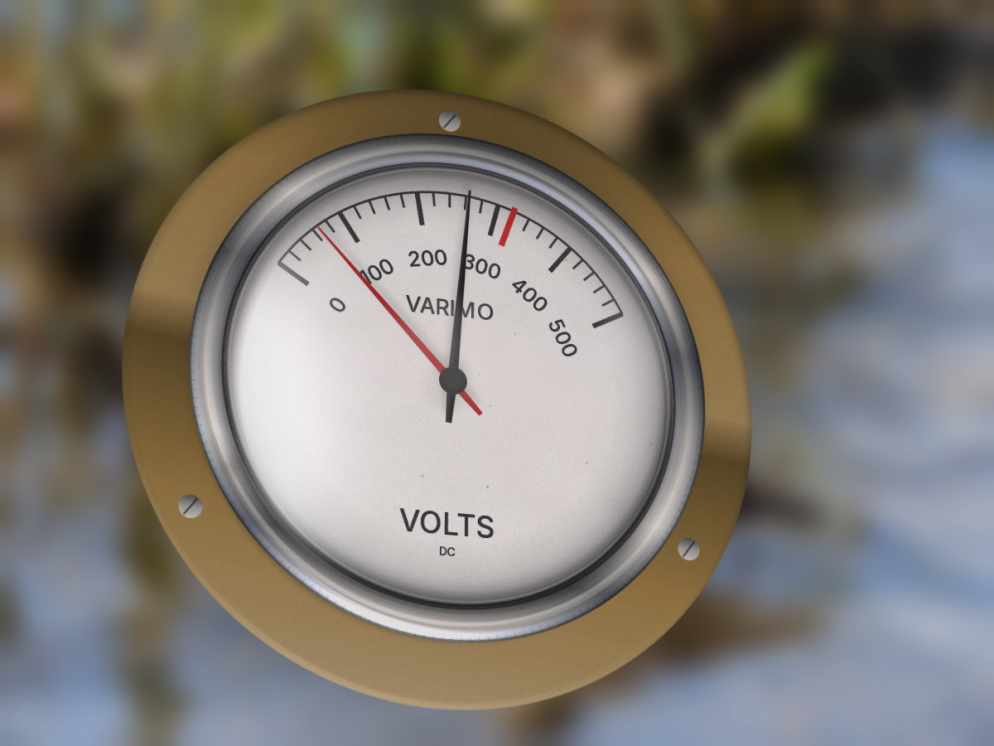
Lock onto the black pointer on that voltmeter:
260 V
